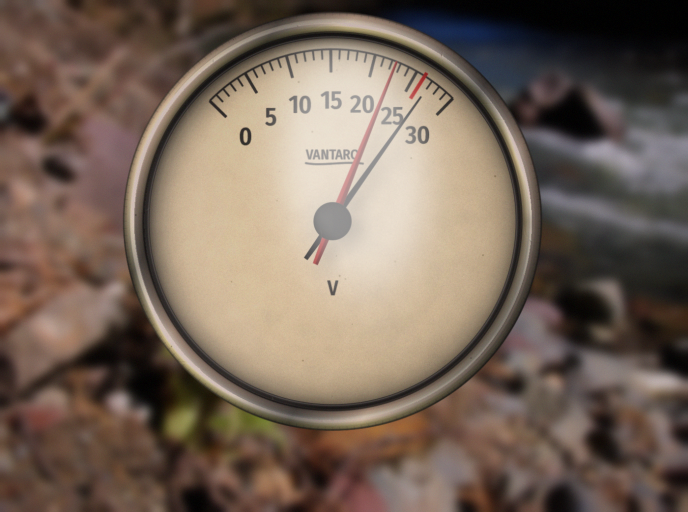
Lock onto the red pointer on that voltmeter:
22.5 V
